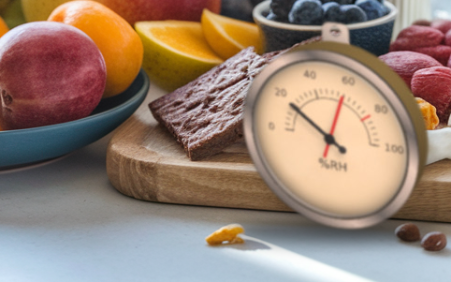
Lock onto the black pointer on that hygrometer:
20 %
